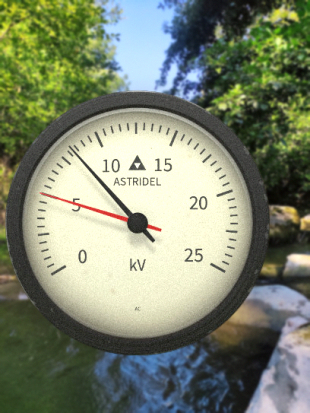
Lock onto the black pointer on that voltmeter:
8.25 kV
